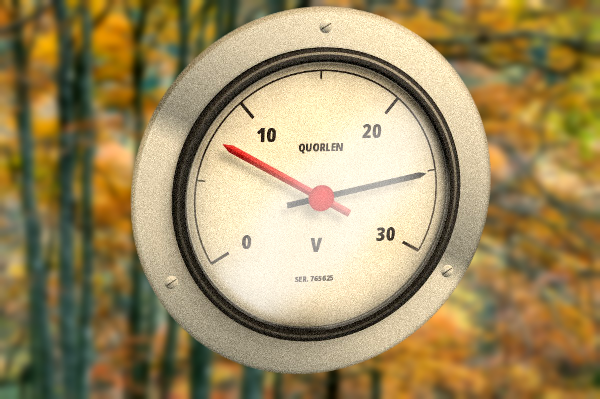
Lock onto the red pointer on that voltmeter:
7.5 V
